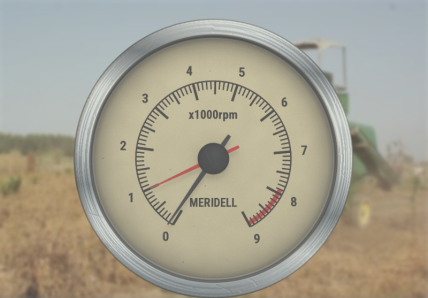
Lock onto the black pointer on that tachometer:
100 rpm
